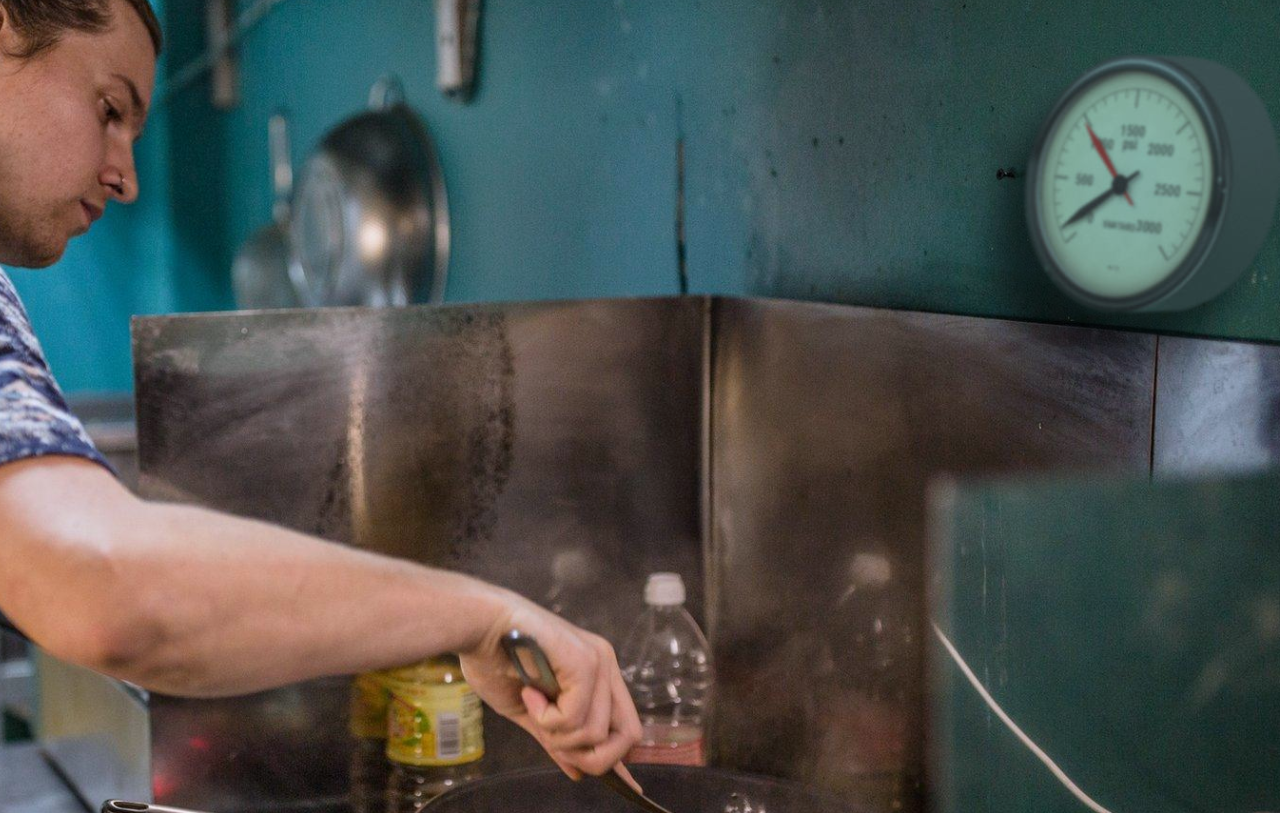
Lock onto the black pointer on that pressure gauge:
100 psi
